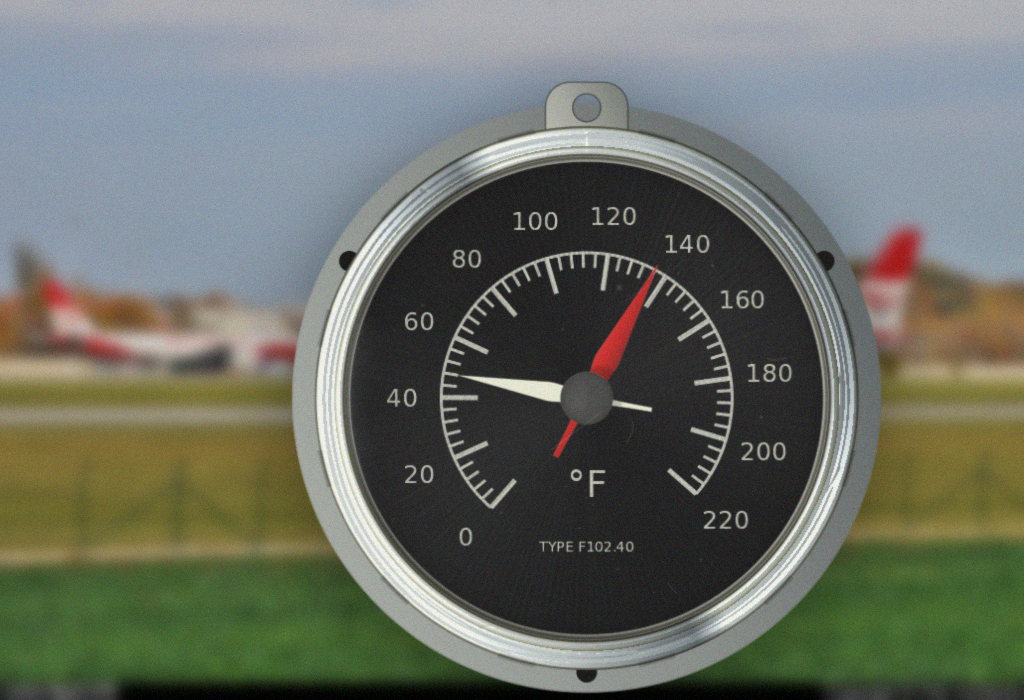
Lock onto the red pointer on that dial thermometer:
136 °F
